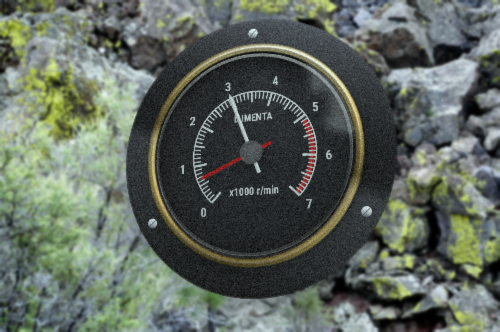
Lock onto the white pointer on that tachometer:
3000 rpm
